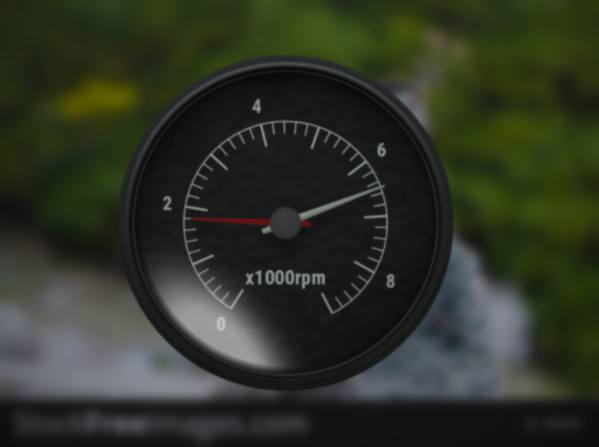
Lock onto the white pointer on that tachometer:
6500 rpm
